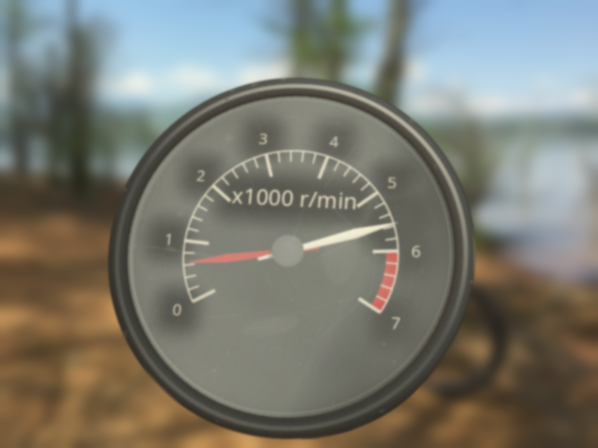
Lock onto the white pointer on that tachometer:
5600 rpm
